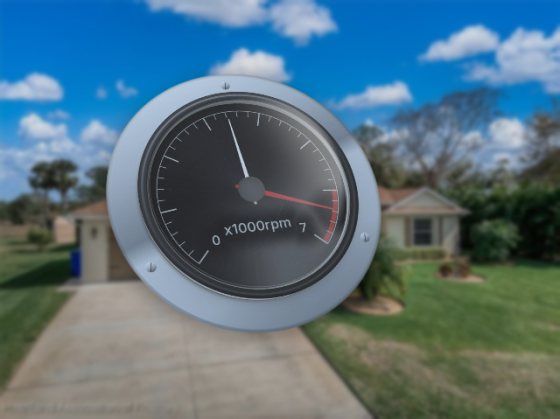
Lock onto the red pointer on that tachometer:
6400 rpm
